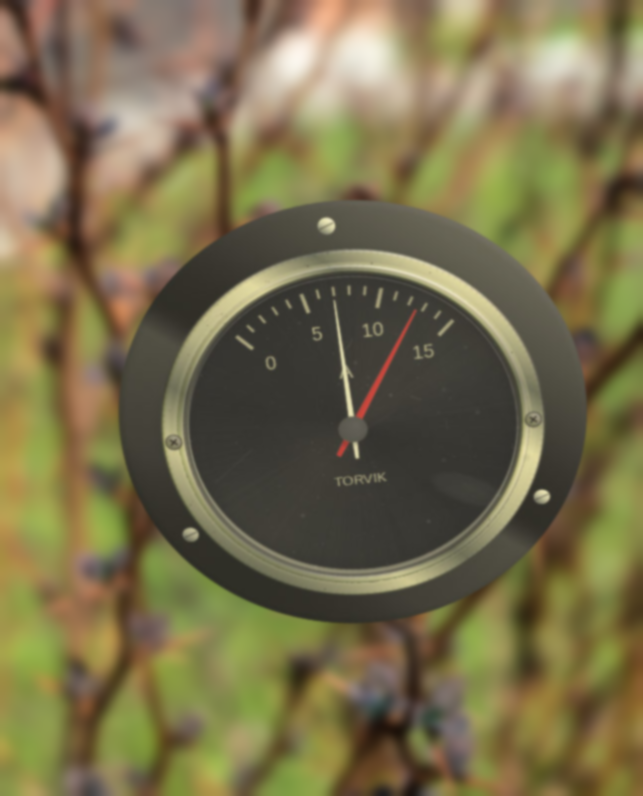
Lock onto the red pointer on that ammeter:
12.5 A
